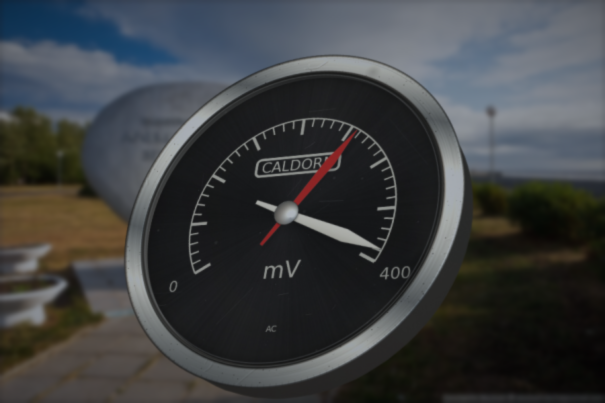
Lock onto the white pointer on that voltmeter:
390 mV
